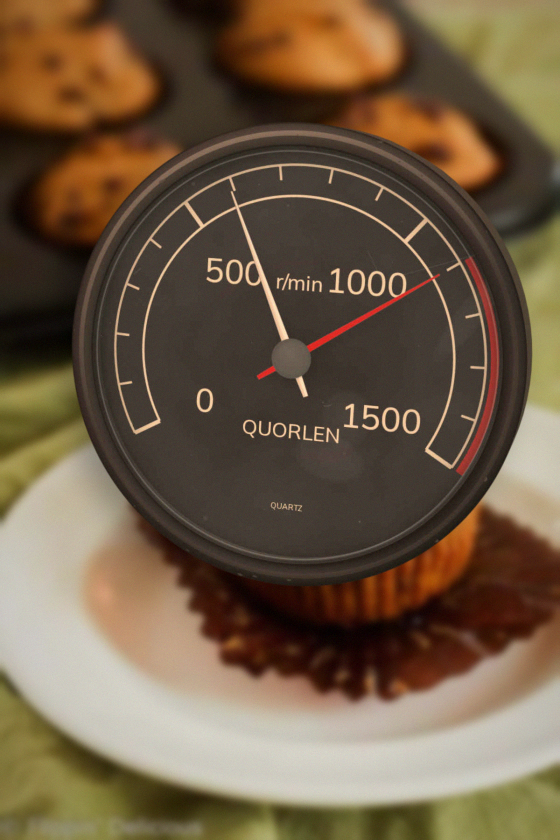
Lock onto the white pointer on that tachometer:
600 rpm
